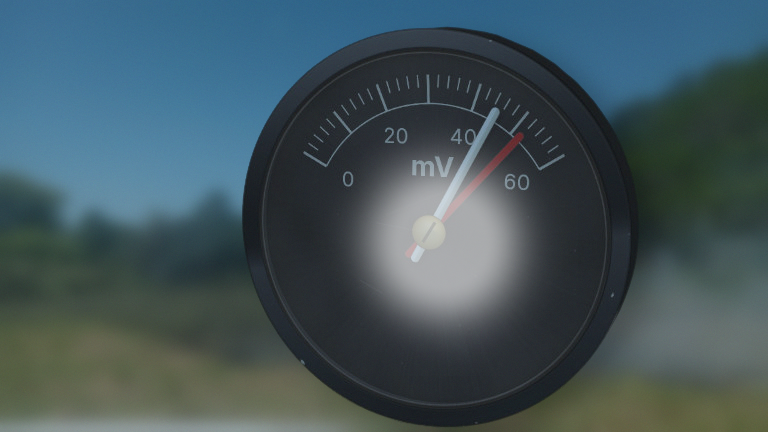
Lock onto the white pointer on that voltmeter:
45 mV
